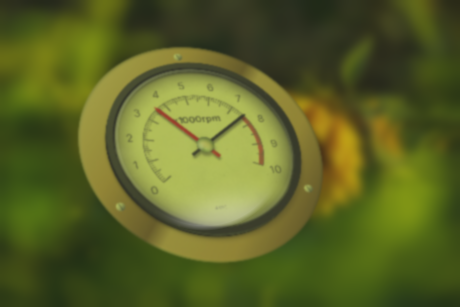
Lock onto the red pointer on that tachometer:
3500 rpm
